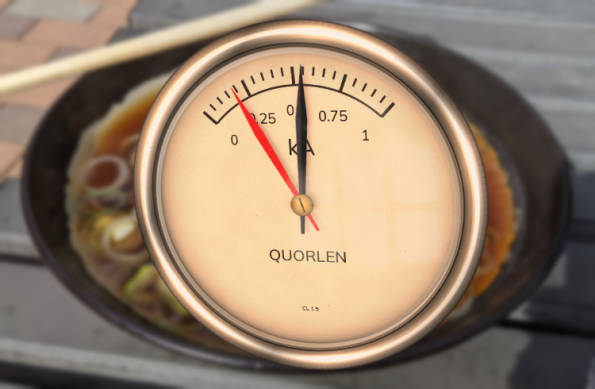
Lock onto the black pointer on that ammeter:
0.55 kA
